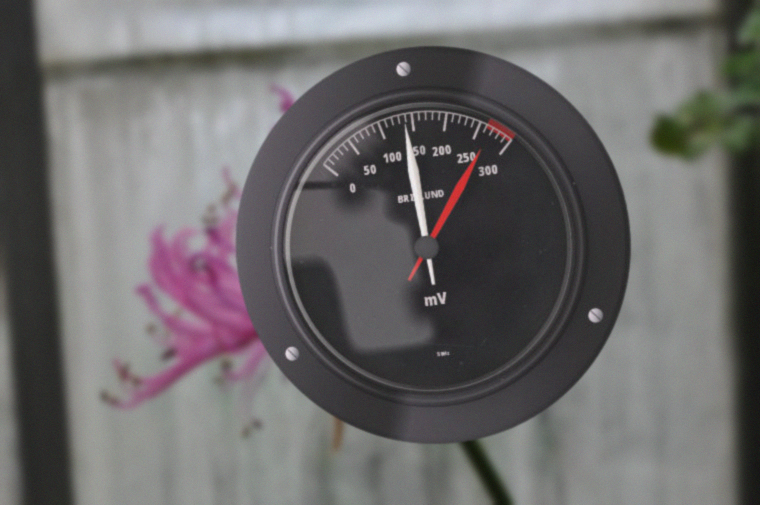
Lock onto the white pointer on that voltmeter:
140 mV
